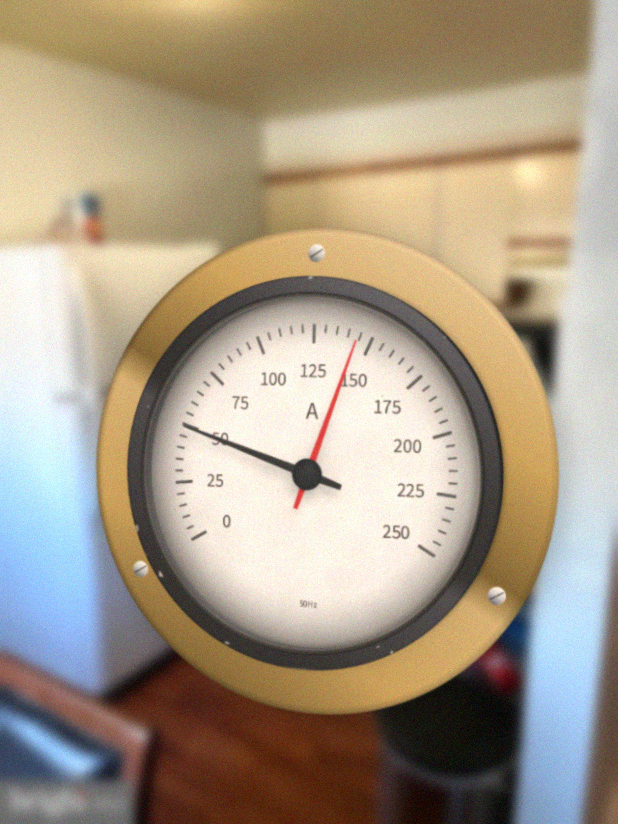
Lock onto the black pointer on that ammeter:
50 A
